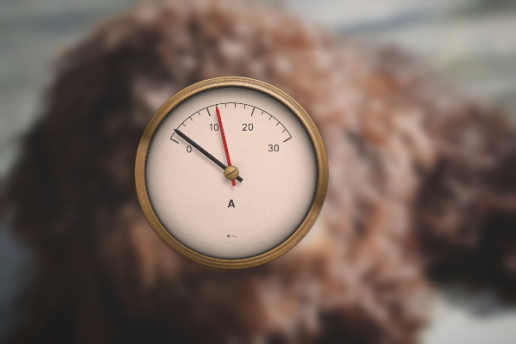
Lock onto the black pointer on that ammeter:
2 A
